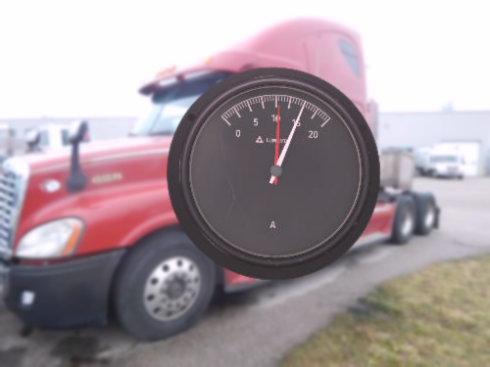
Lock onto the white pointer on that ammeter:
15 A
